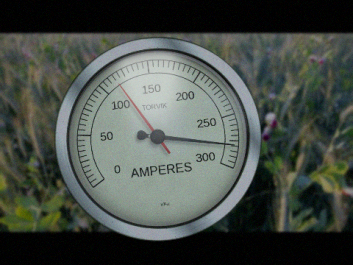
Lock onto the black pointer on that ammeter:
280 A
